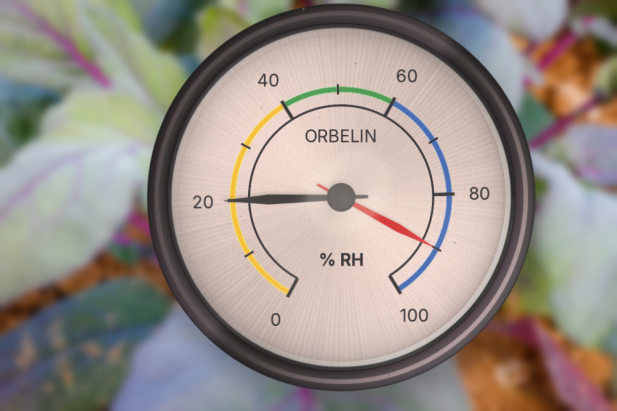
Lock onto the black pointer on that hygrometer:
20 %
